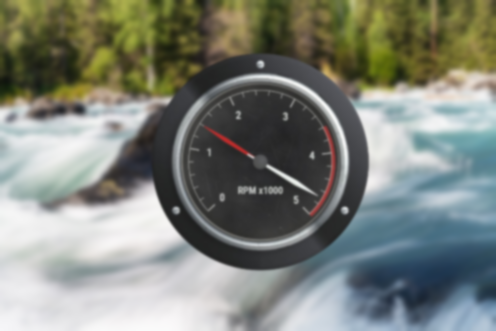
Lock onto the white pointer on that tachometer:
4700 rpm
